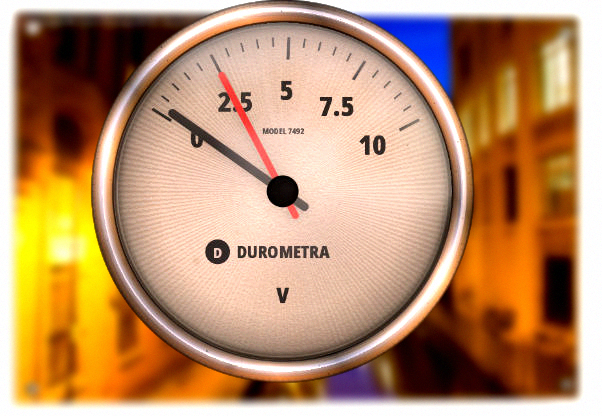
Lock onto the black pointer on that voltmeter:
0.25 V
